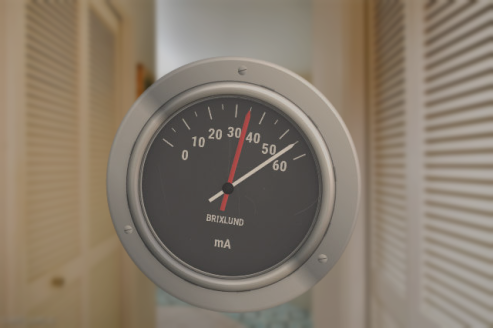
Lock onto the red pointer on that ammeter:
35 mA
